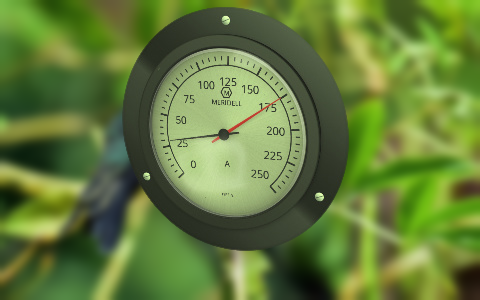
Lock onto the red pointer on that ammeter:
175 A
